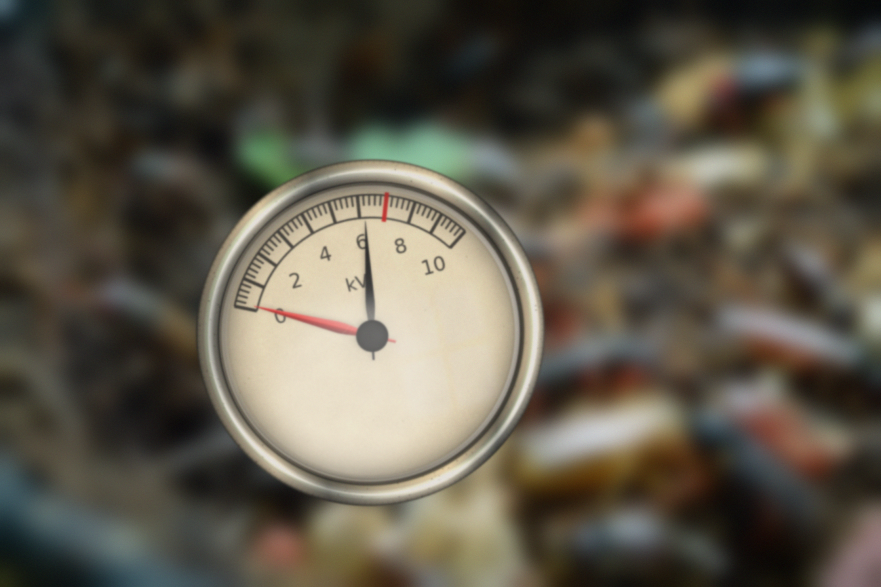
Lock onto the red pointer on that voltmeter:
0.2 kV
